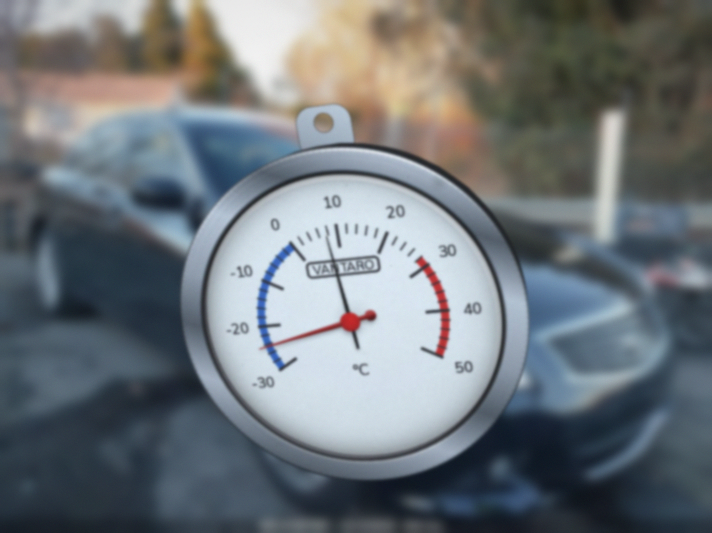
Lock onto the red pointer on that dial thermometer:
-24 °C
